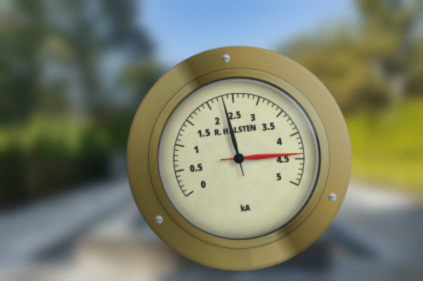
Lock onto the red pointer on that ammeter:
4.4 kA
